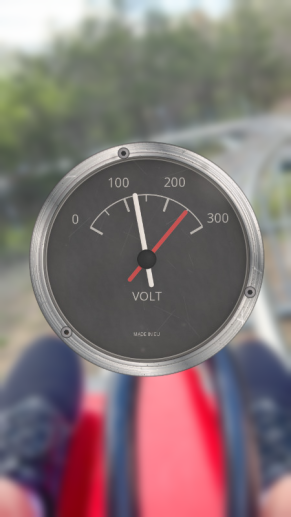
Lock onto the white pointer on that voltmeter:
125 V
